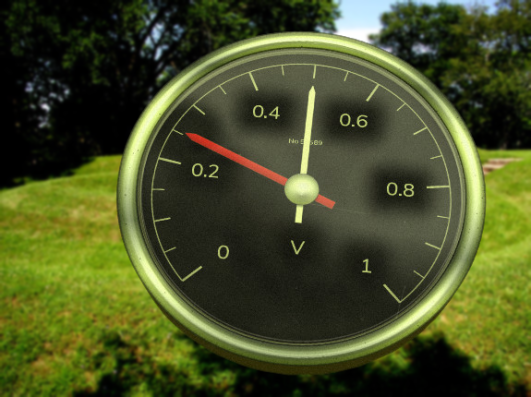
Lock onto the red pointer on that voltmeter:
0.25 V
